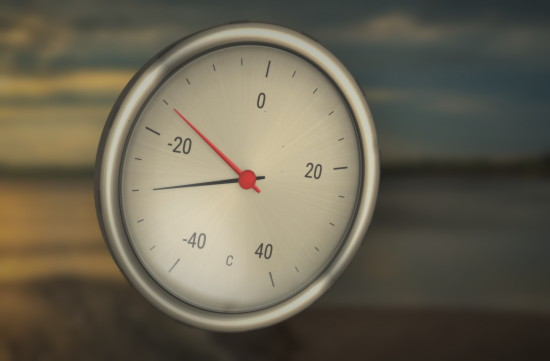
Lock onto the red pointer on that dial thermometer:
-16 °C
